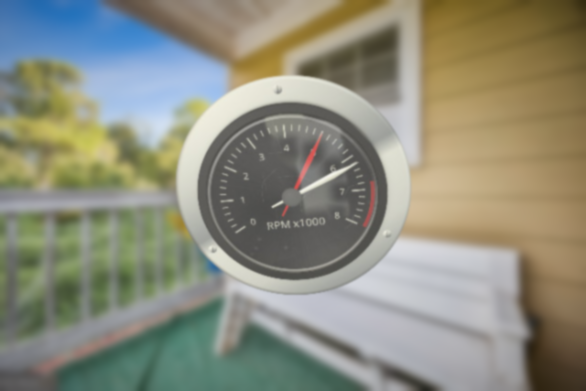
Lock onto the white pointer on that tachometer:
6200 rpm
